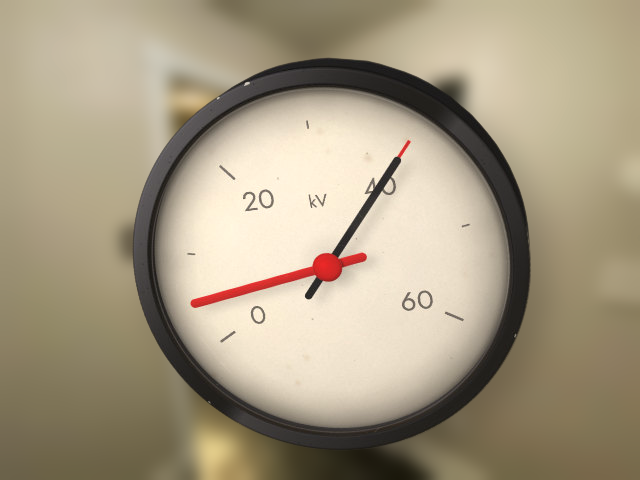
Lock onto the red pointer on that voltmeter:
5 kV
